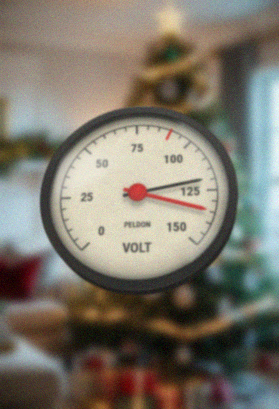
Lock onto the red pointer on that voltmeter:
135 V
